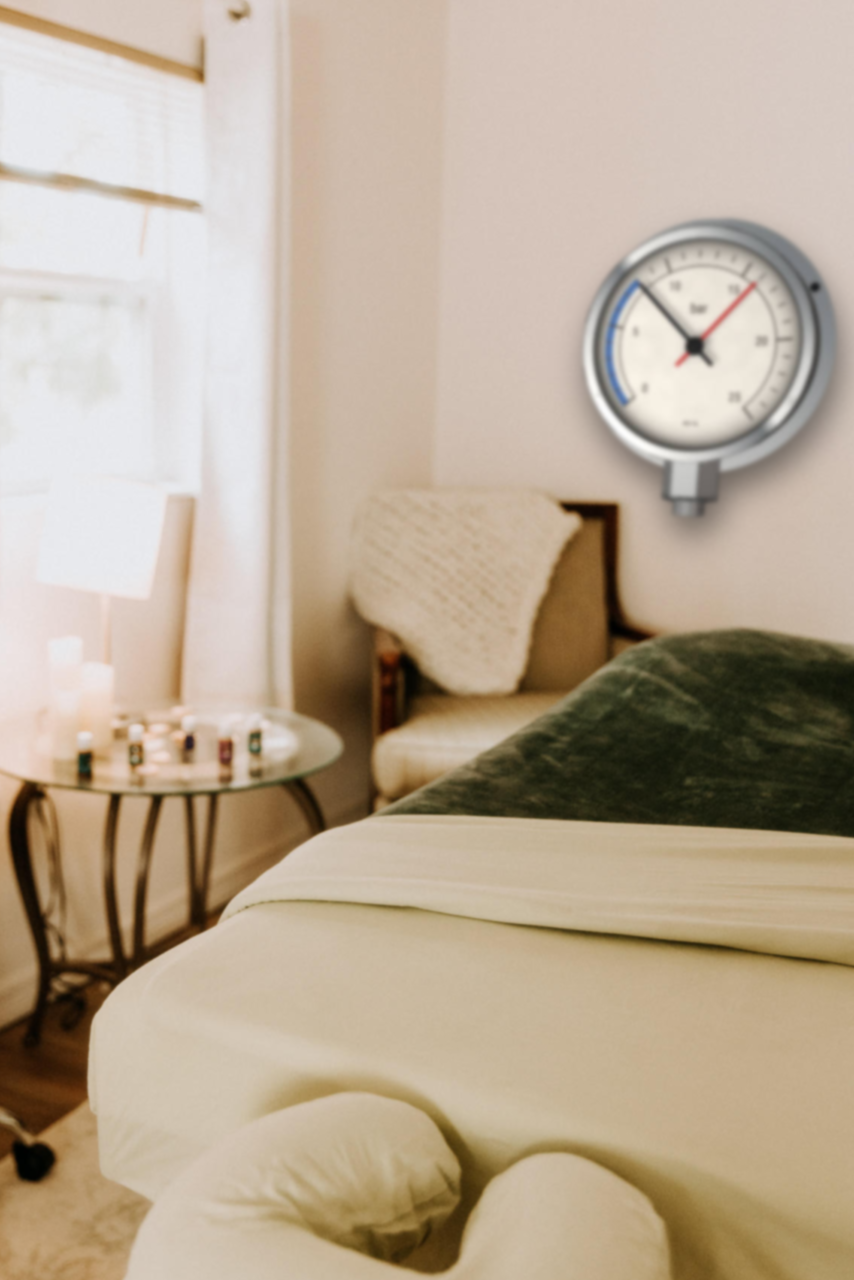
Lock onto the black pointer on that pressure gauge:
8 bar
